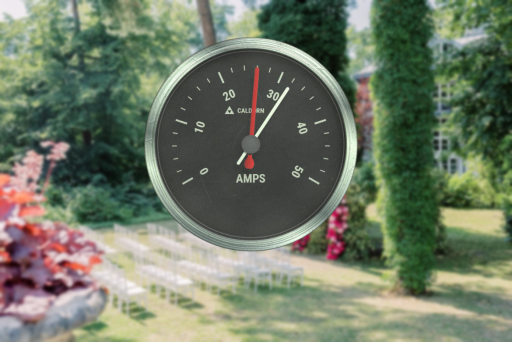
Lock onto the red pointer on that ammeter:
26 A
